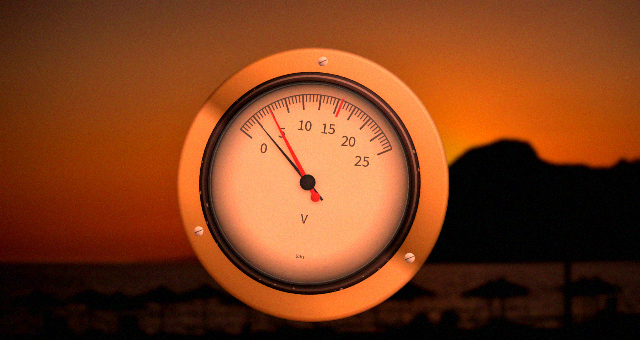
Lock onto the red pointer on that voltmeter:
5 V
